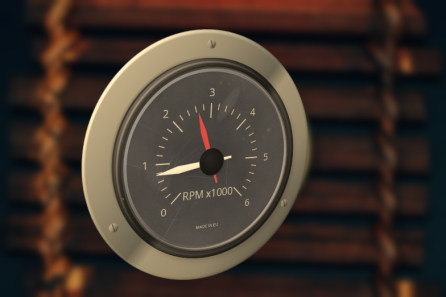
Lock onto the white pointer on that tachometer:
800 rpm
